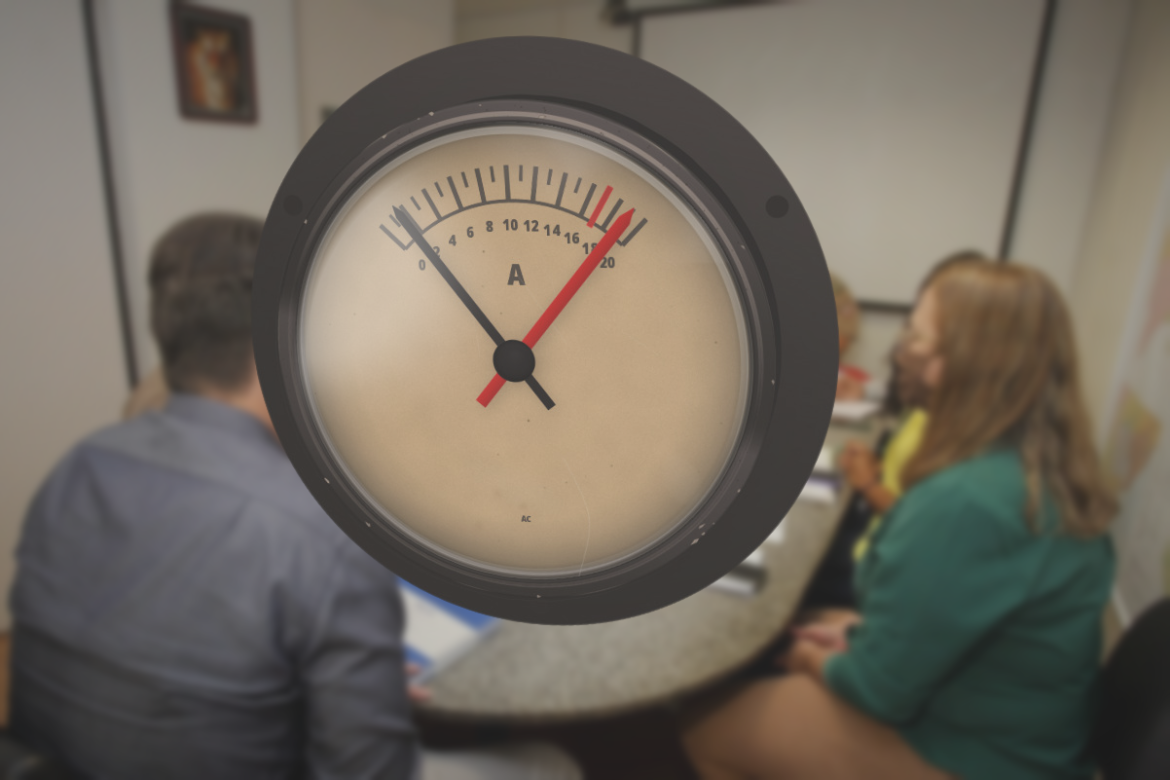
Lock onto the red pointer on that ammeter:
19 A
